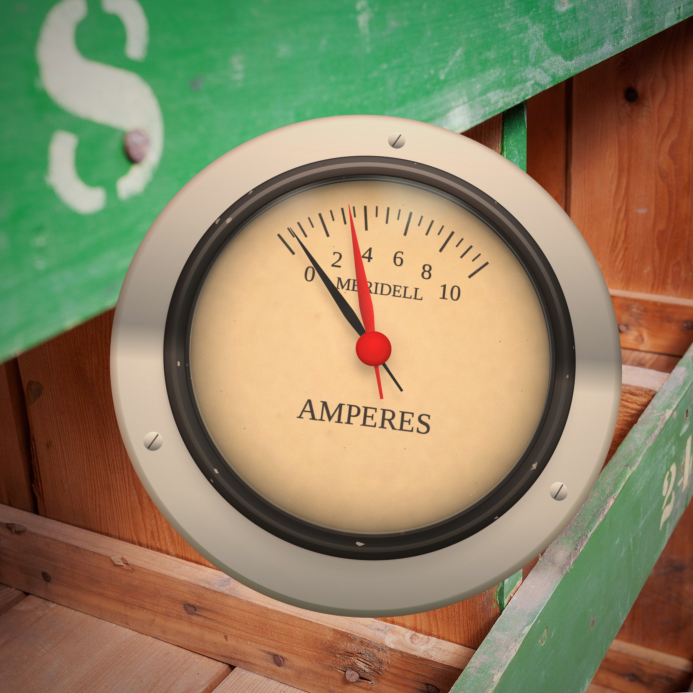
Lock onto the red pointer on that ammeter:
3.25 A
